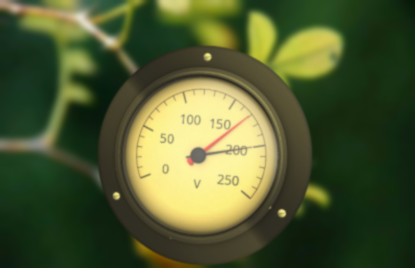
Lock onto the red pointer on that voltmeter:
170 V
